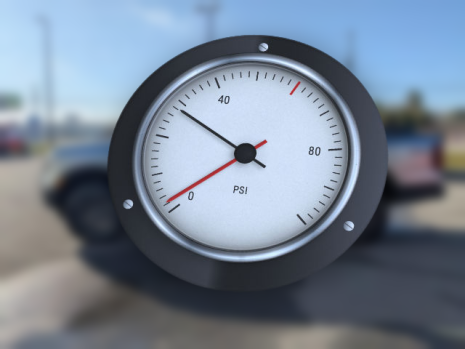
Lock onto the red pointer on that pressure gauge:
2 psi
